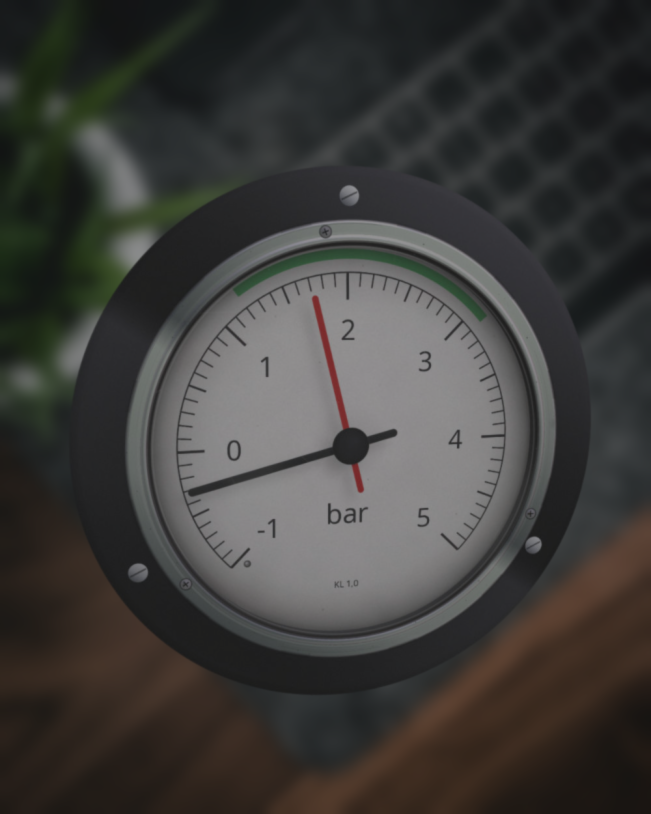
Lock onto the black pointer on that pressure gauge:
-0.3 bar
